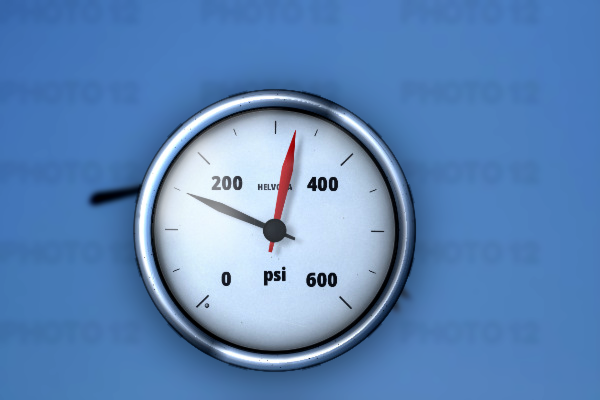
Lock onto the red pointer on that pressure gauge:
325 psi
